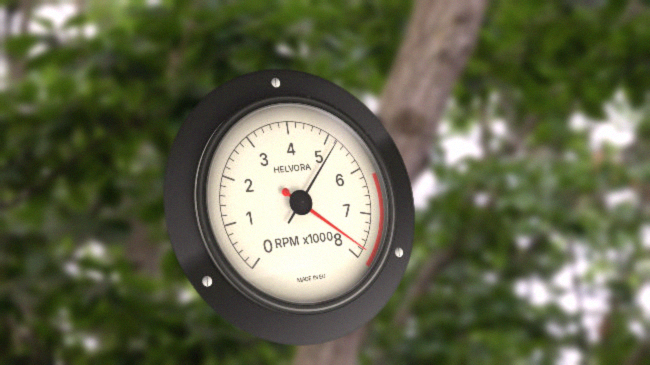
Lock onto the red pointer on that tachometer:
7800 rpm
